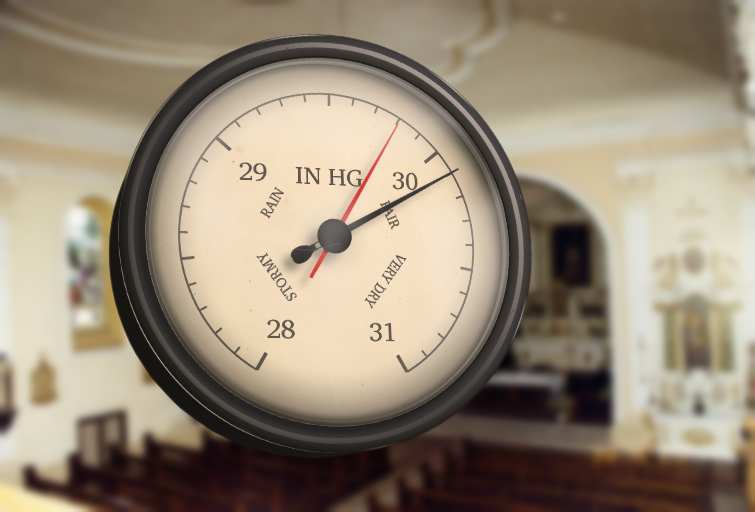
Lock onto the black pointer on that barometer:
30.1 inHg
